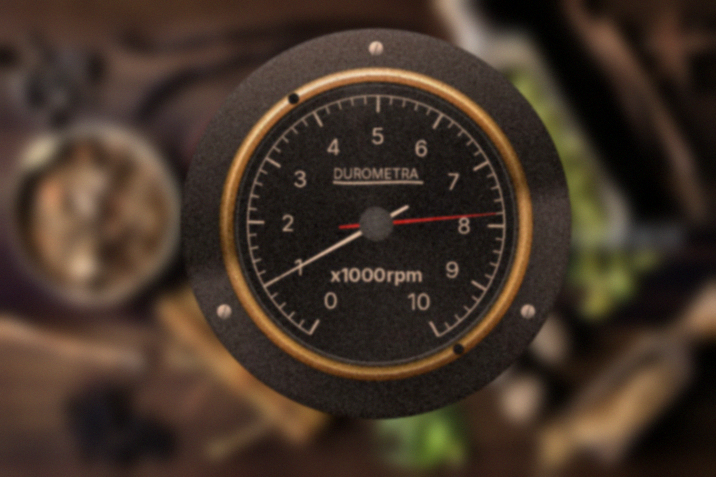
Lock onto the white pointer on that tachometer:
1000 rpm
